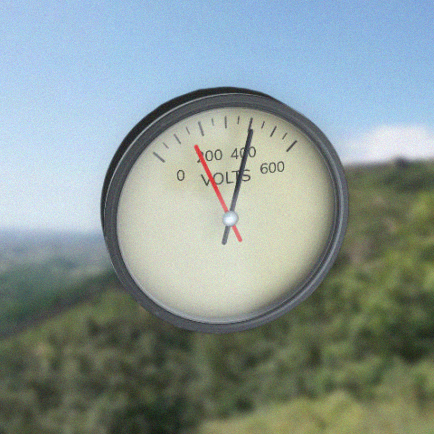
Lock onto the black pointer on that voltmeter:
400 V
